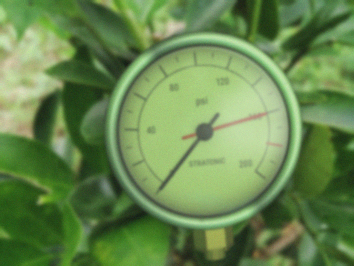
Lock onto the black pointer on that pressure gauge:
0 psi
